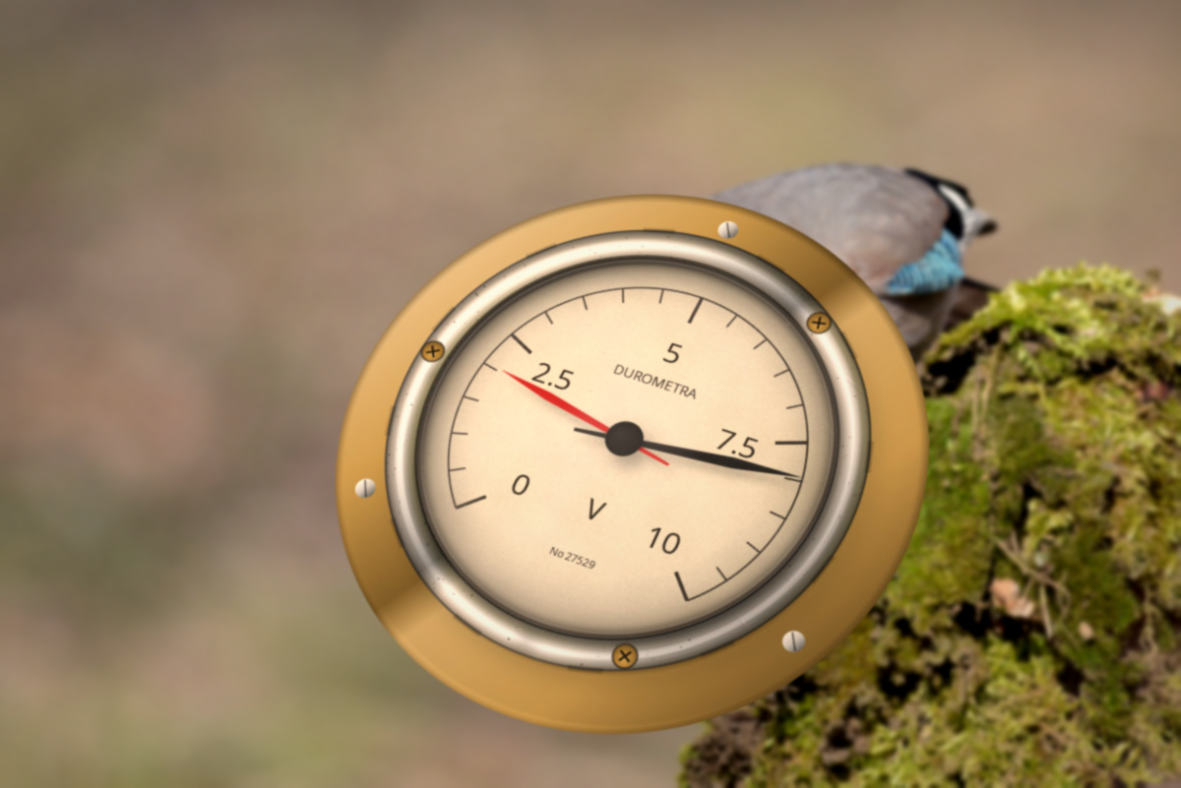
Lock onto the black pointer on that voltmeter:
8 V
